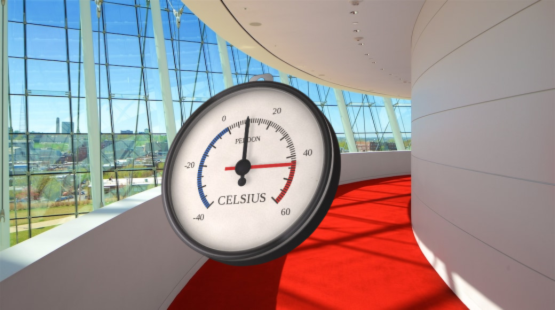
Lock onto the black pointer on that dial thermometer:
10 °C
